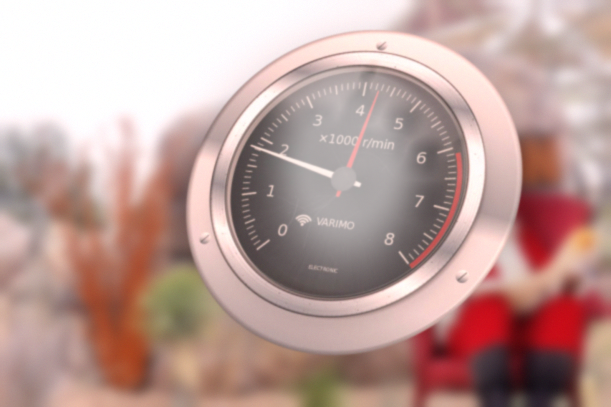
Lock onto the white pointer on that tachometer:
1800 rpm
